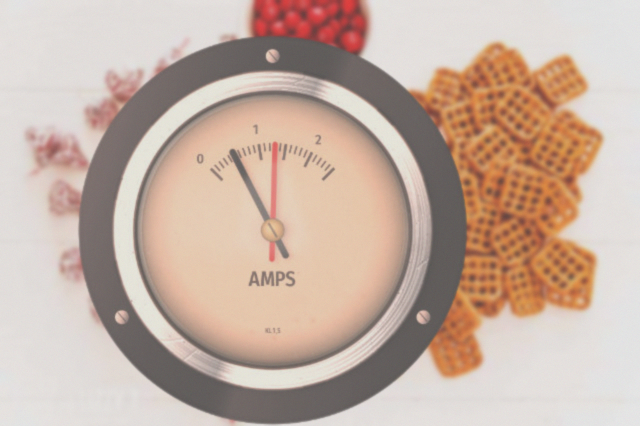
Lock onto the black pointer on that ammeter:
0.5 A
